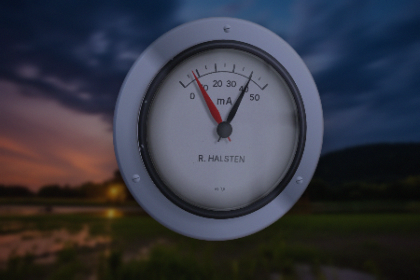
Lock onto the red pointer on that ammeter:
7.5 mA
